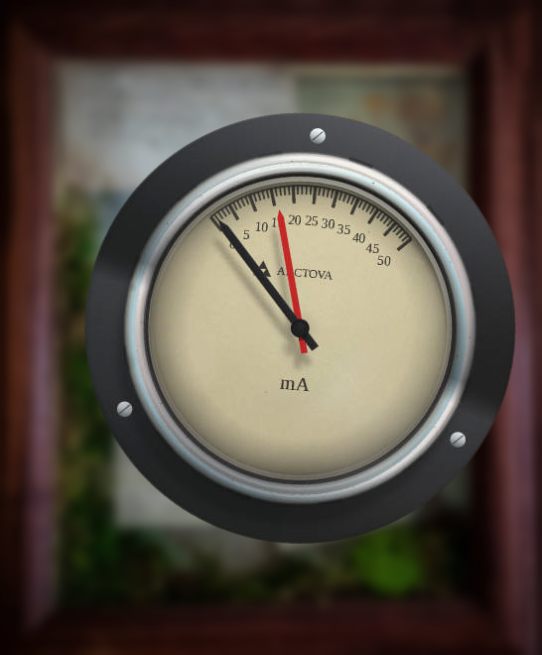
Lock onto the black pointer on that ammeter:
1 mA
